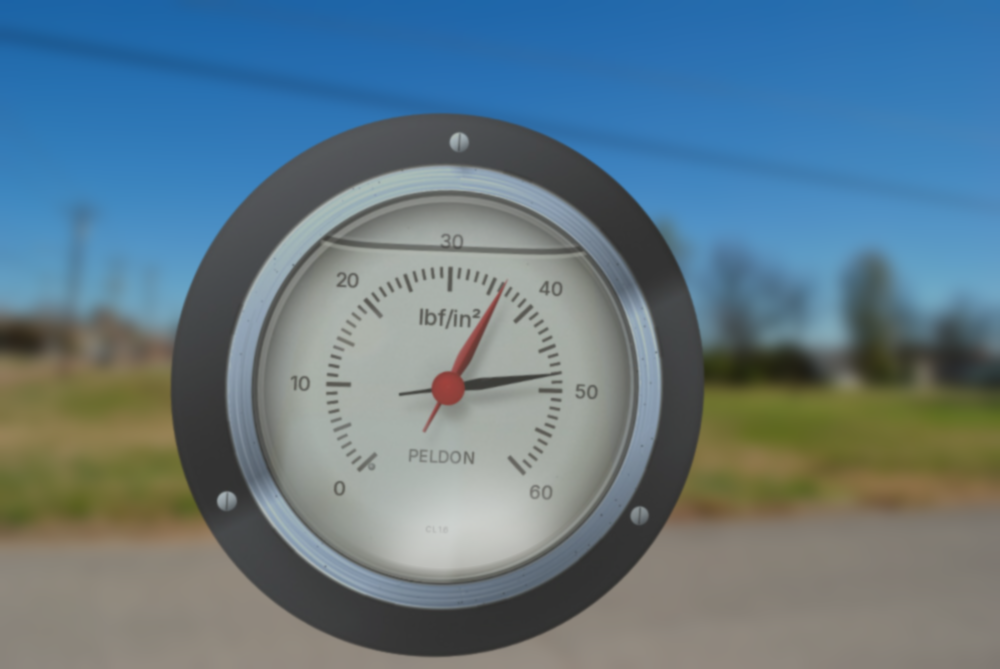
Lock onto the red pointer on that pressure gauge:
36 psi
